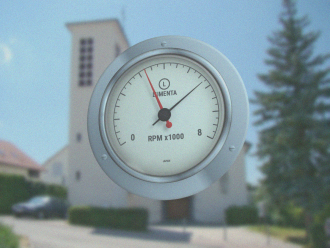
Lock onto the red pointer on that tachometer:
3250 rpm
